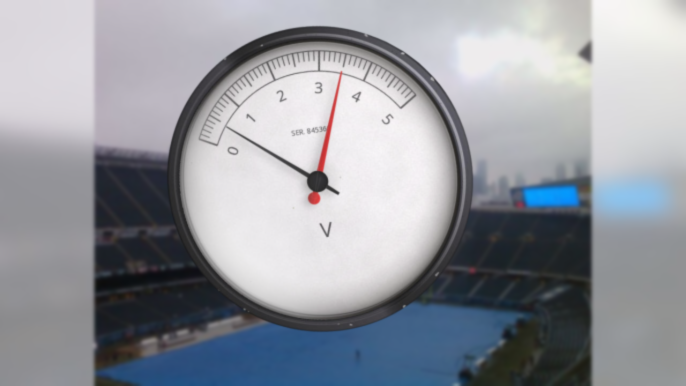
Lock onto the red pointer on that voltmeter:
3.5 V
